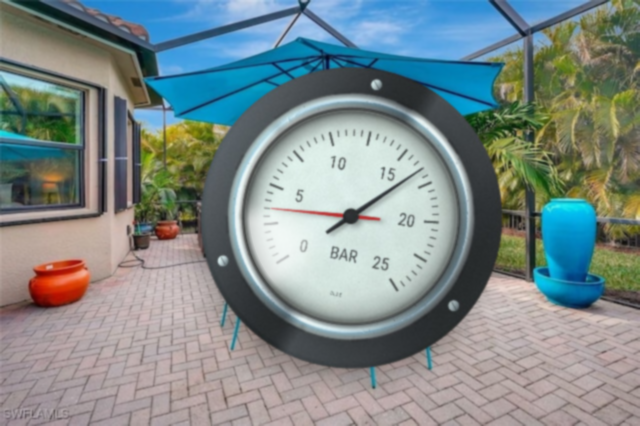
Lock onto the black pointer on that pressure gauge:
16.5 bar
